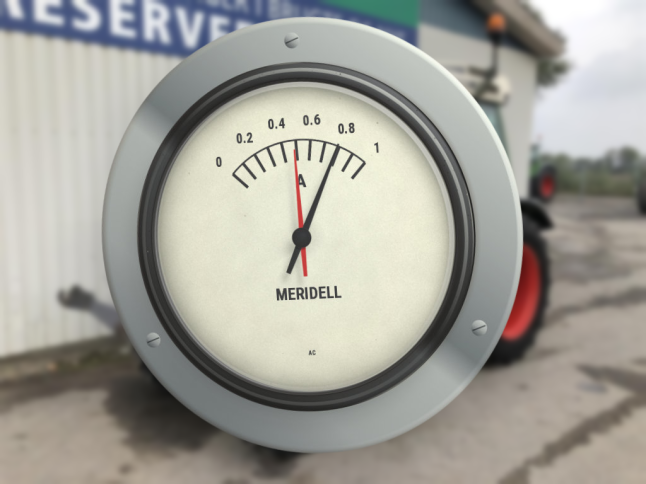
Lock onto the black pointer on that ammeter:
0.8 A
